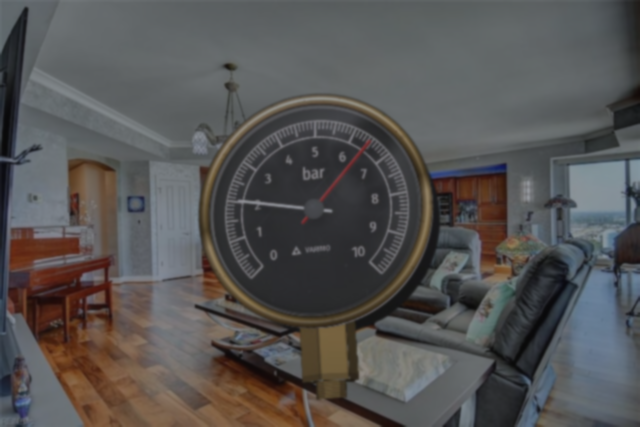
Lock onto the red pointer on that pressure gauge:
6.5 bar
